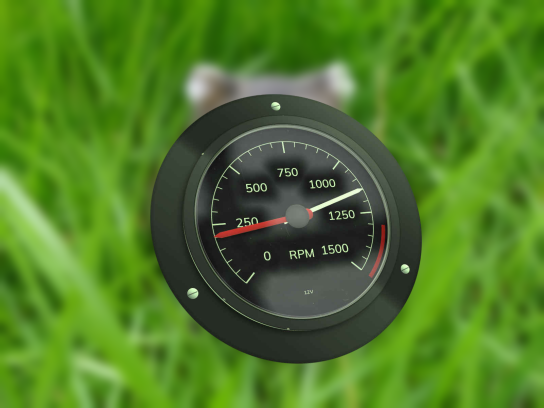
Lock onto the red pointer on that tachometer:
200 rpm
